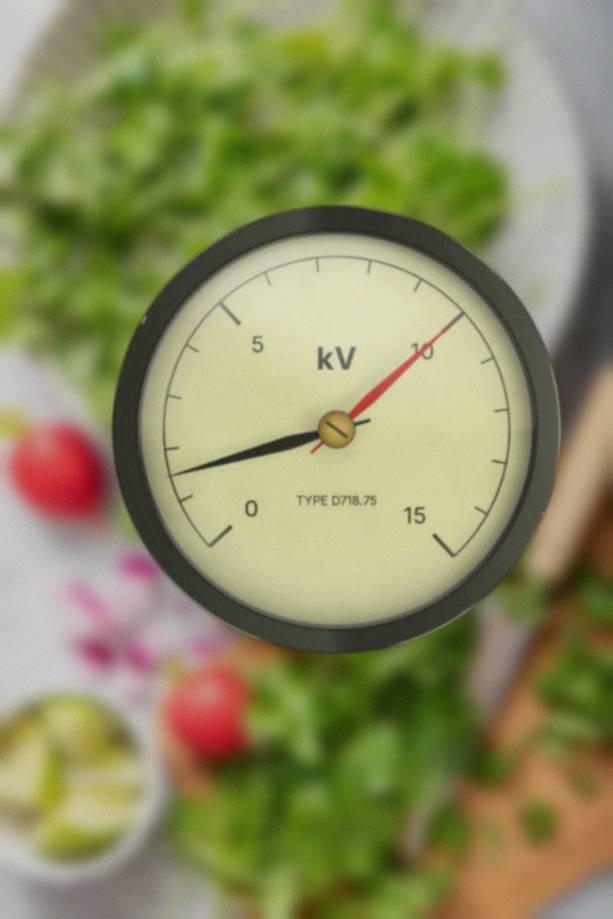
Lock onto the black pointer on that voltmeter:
1.5 kV
